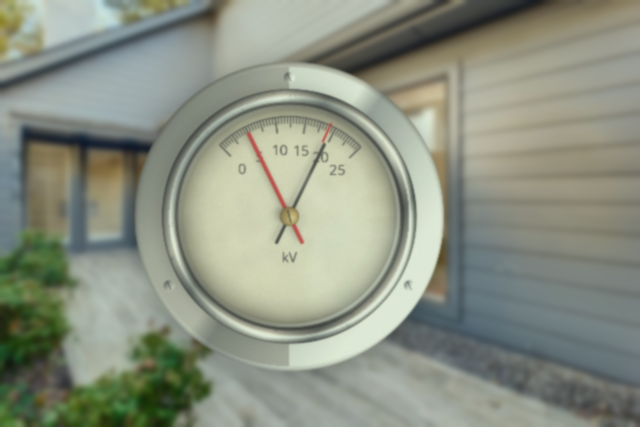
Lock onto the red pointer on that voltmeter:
5 kV
